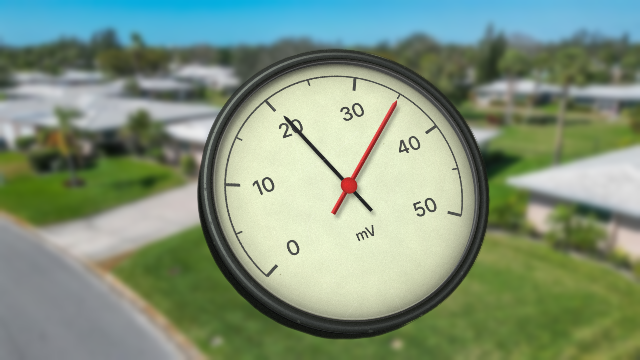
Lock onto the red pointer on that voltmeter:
35 mV
